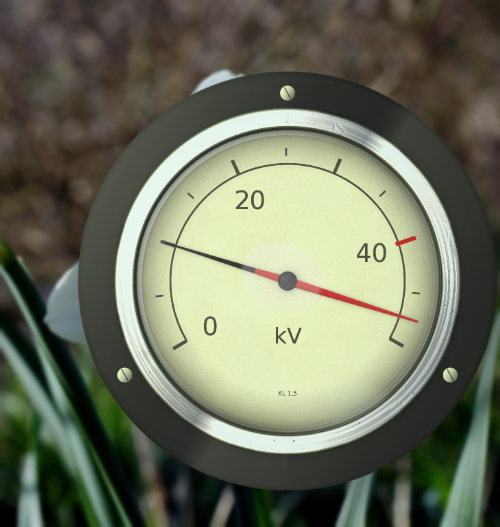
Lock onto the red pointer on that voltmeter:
47.5 kV
